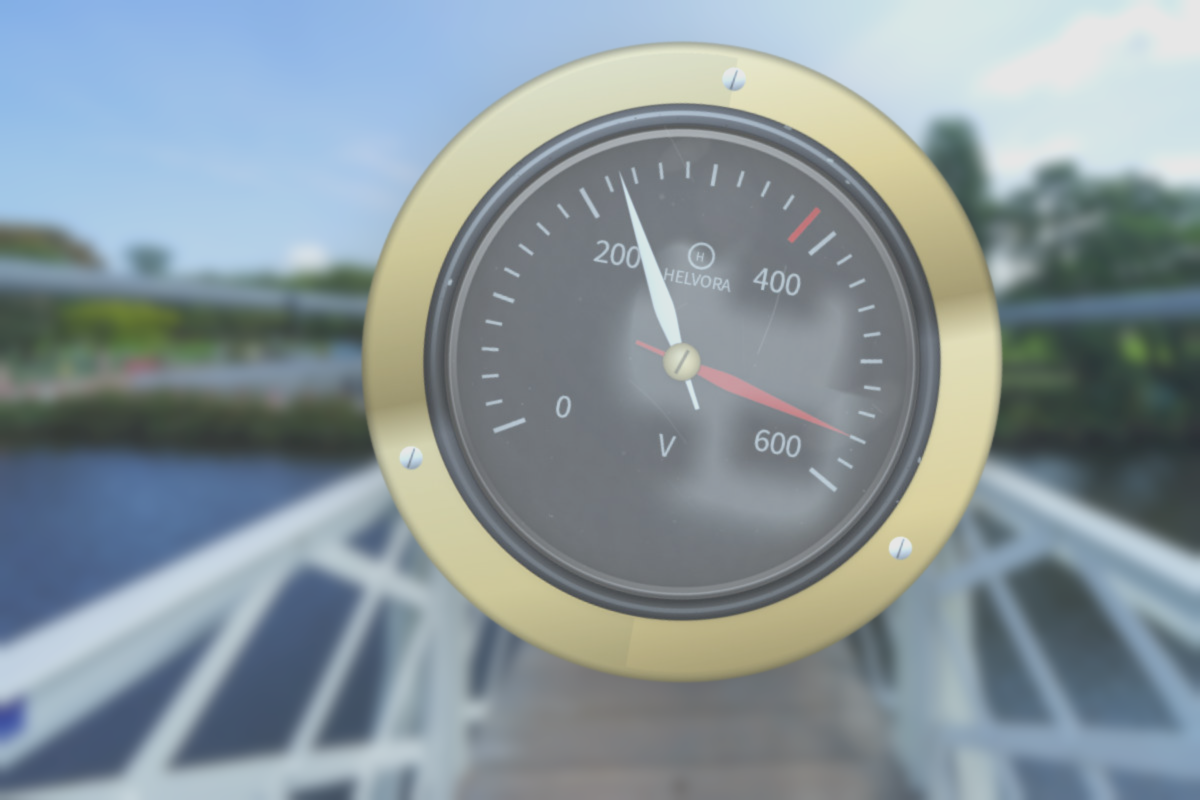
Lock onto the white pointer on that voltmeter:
230 V
